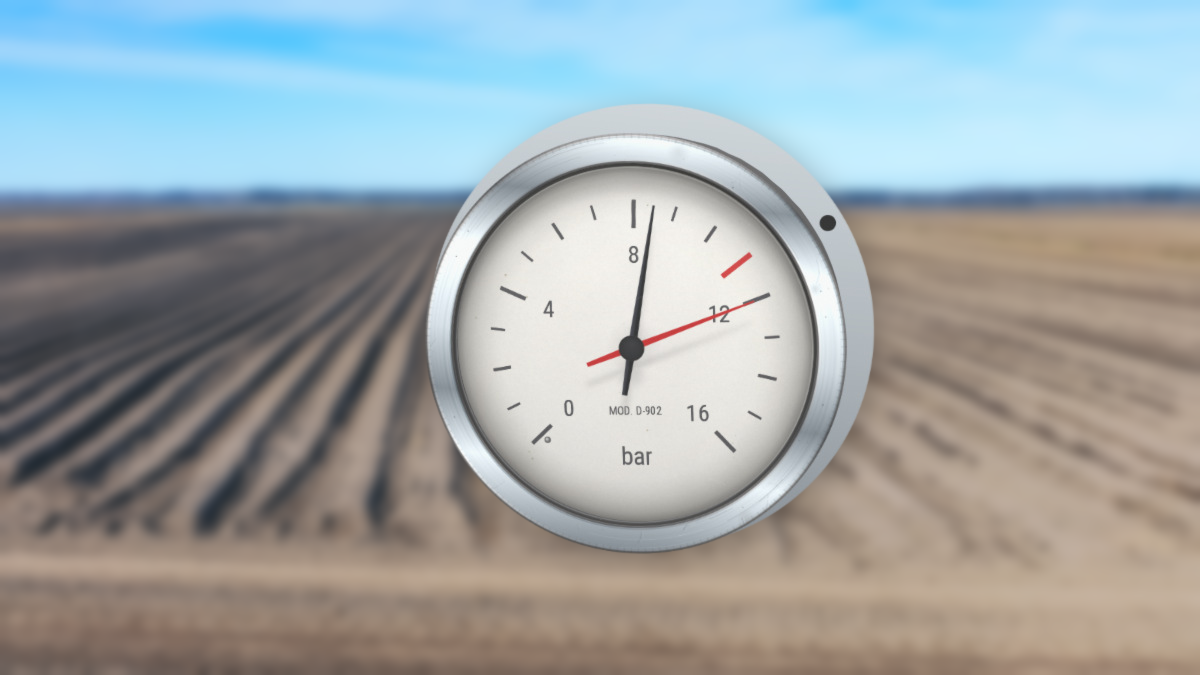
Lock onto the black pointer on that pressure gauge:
8.5 bar
